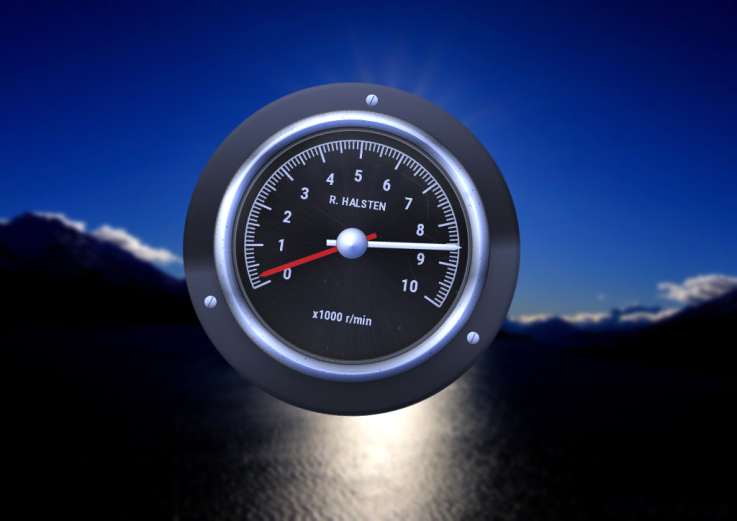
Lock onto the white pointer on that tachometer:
8600 rpm
